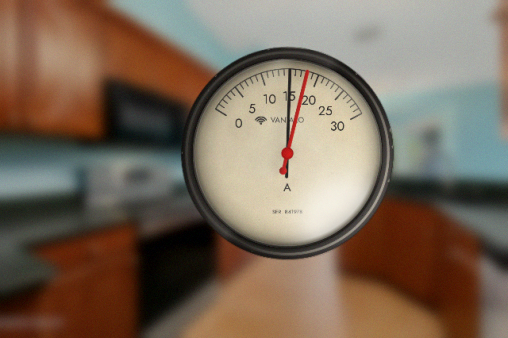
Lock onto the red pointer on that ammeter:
18 A
